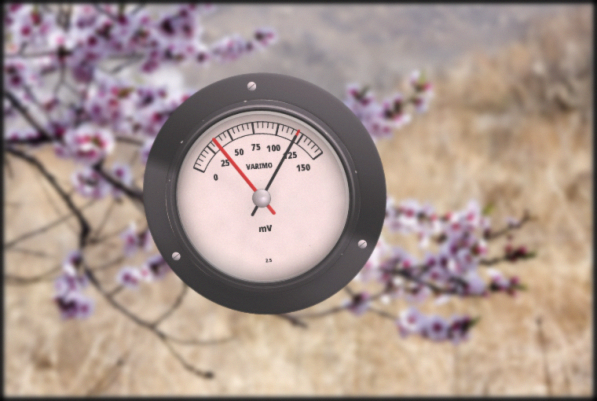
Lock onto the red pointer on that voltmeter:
35 mV
